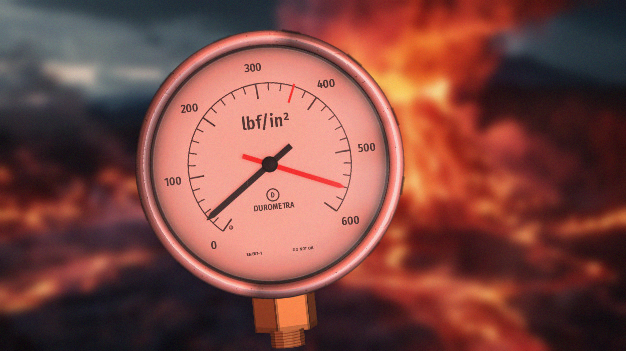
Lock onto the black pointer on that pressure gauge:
30 psi
